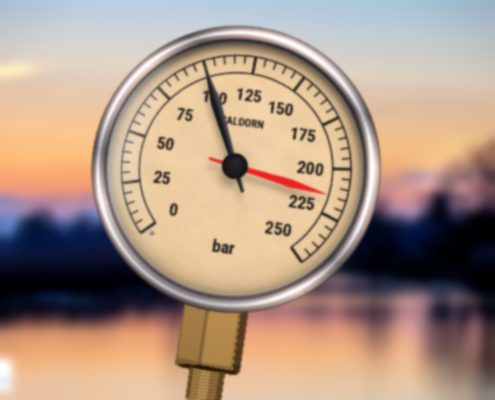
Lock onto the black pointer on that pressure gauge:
100 bar
